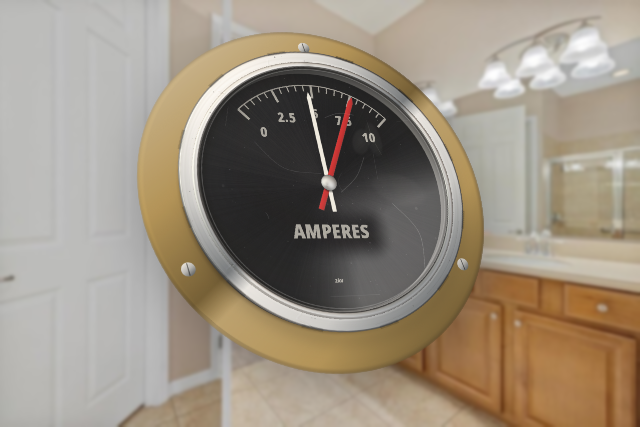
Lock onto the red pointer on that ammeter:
7.5 A
